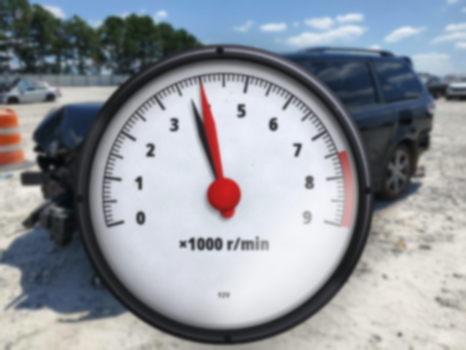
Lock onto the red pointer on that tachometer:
4000 rpm
